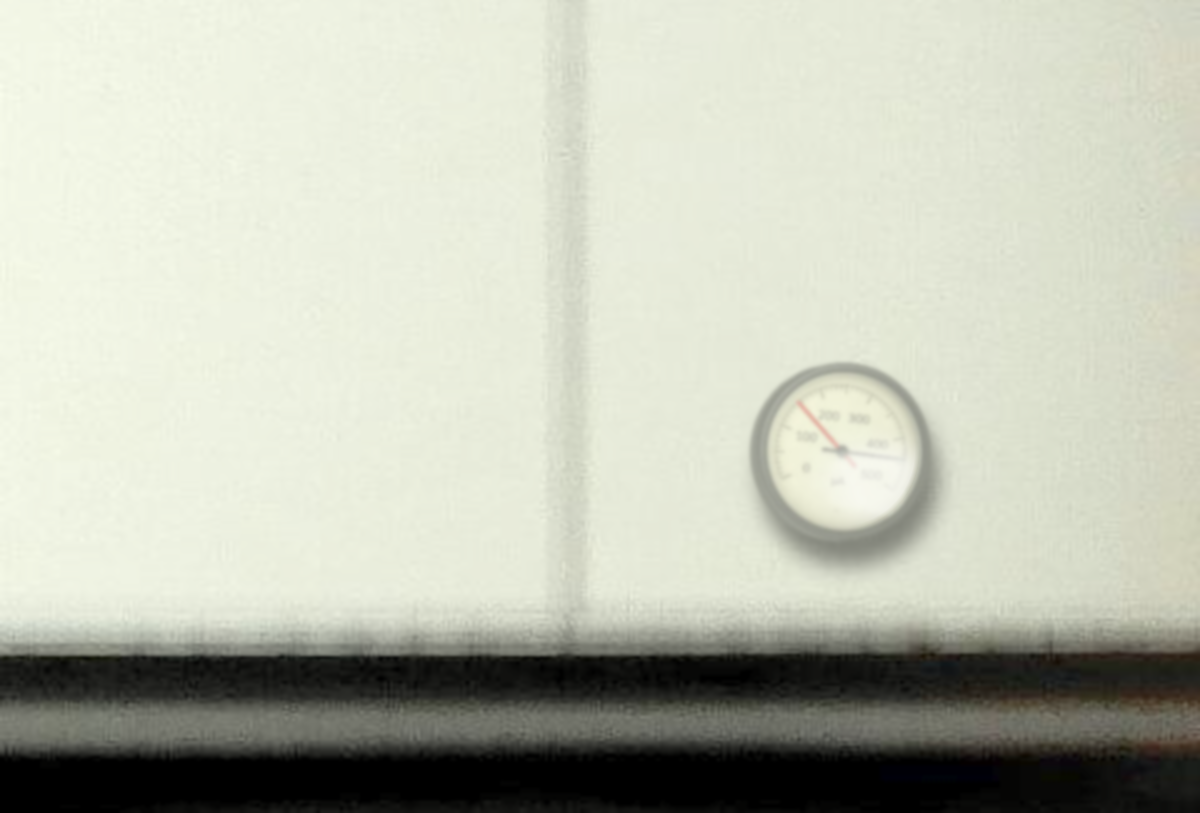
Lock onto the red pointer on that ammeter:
150 µA
